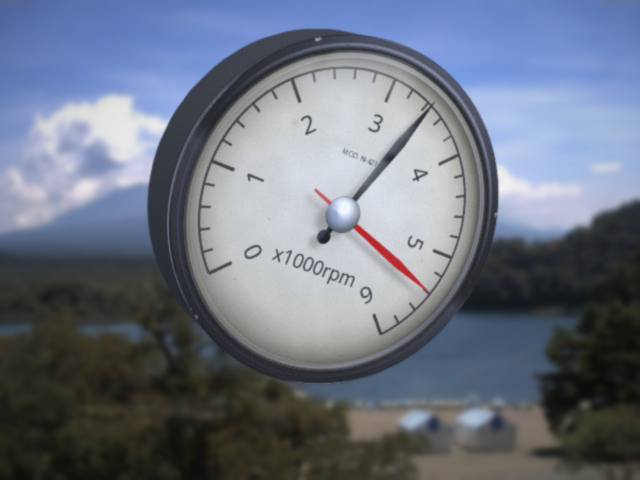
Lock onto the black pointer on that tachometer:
3400 rpm
